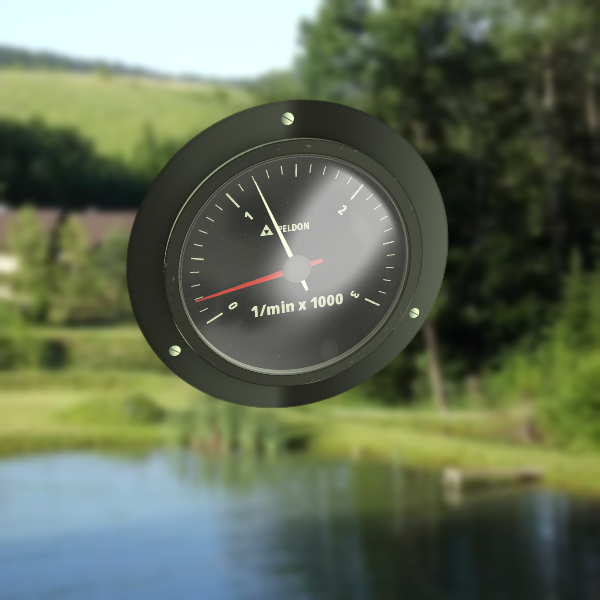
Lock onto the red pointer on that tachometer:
200 rpm
